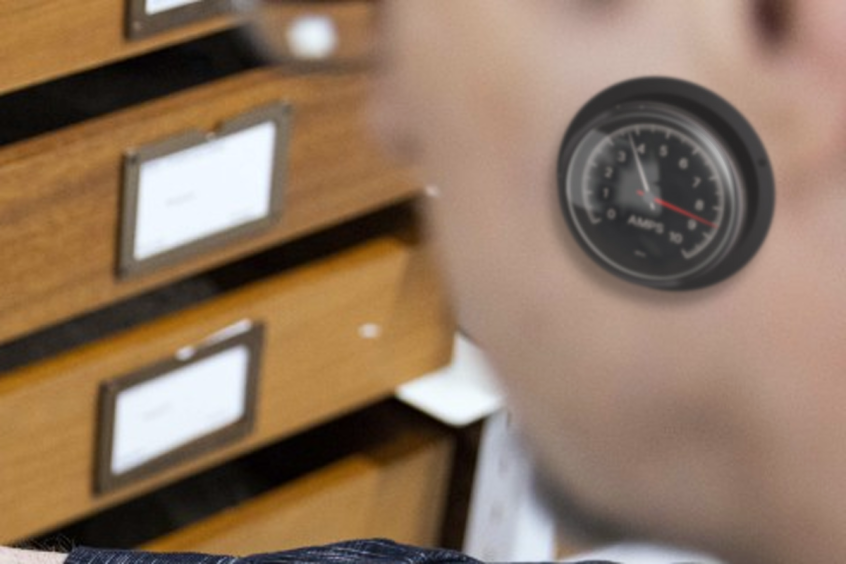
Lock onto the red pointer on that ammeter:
8.5 A
